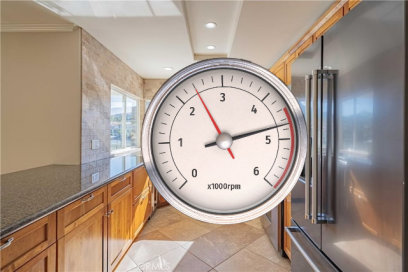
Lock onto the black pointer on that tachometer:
4700 rpm
